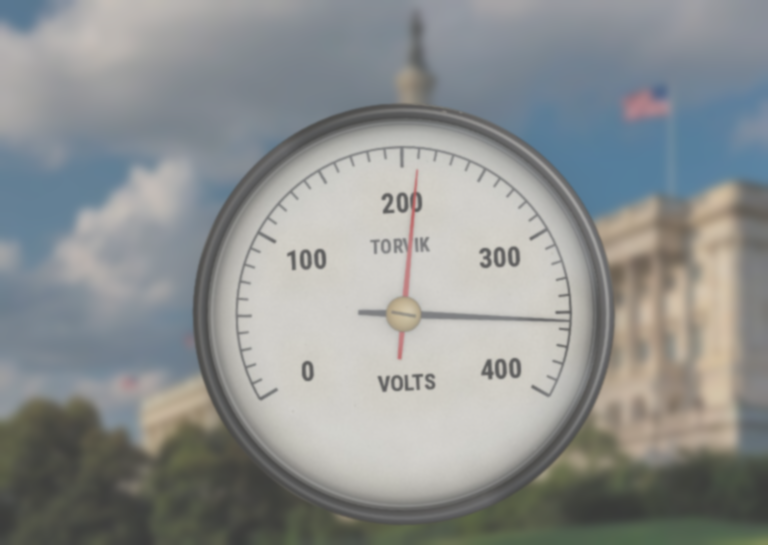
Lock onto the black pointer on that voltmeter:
355 V
